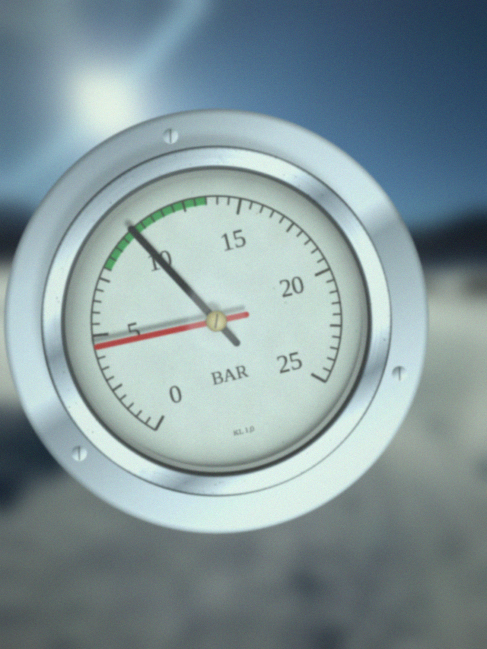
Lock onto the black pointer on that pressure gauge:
10 bar
